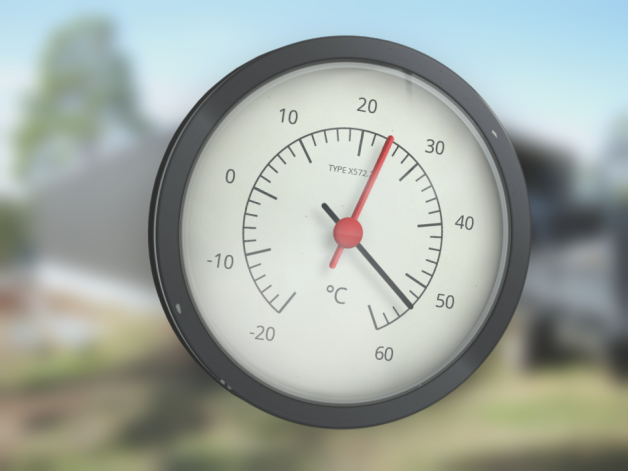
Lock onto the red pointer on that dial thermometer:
24 °C
